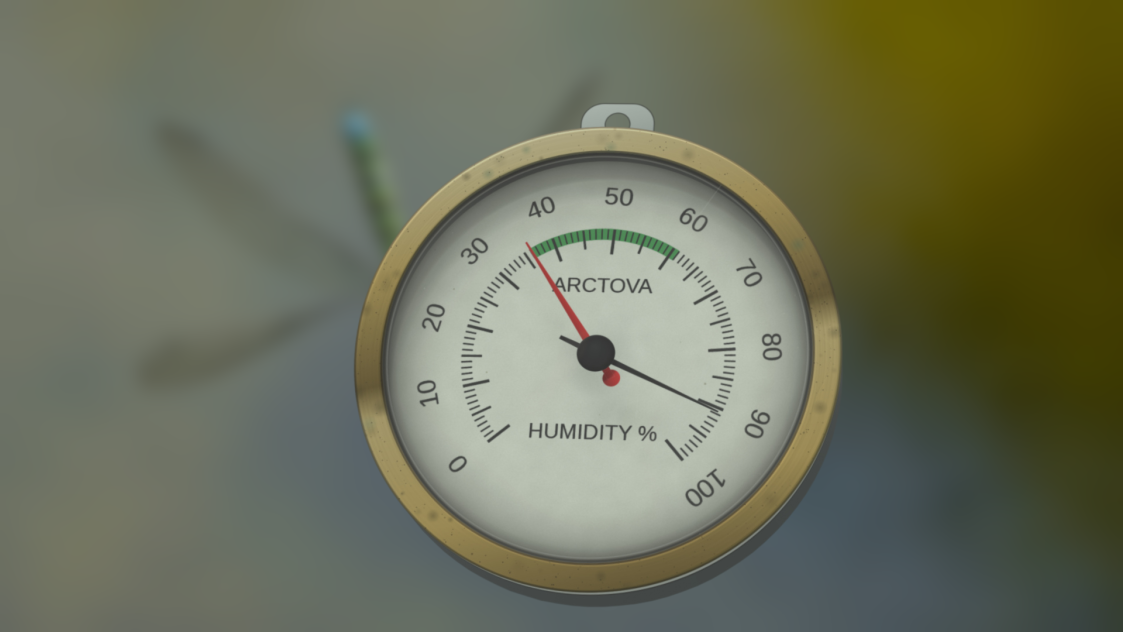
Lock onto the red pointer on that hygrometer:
36 %
